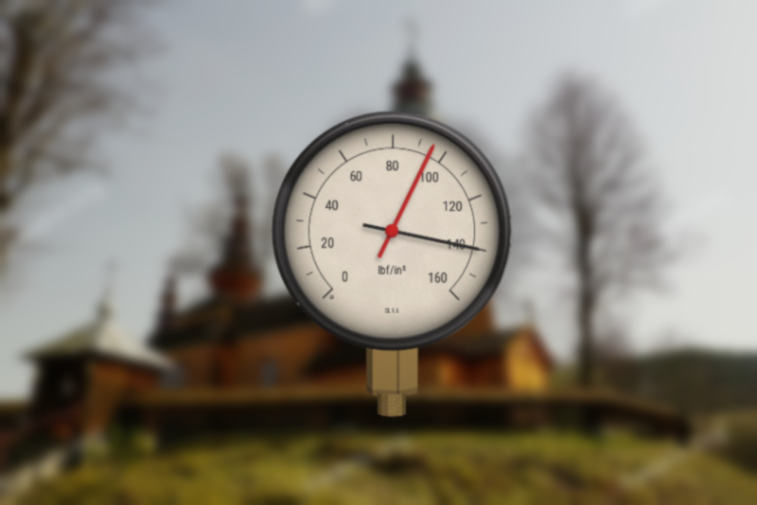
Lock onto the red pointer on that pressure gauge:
95 psi
